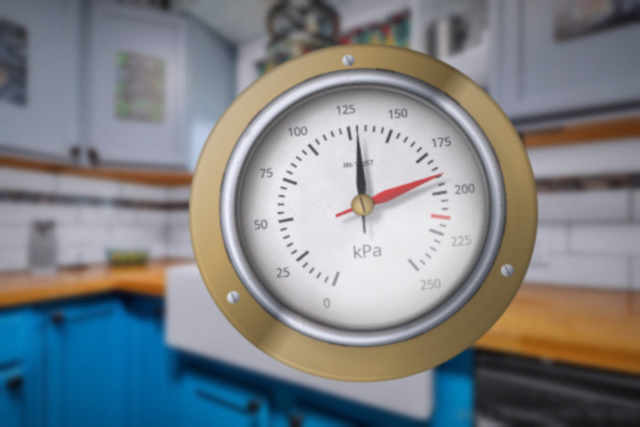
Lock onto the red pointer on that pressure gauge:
190 kPa
